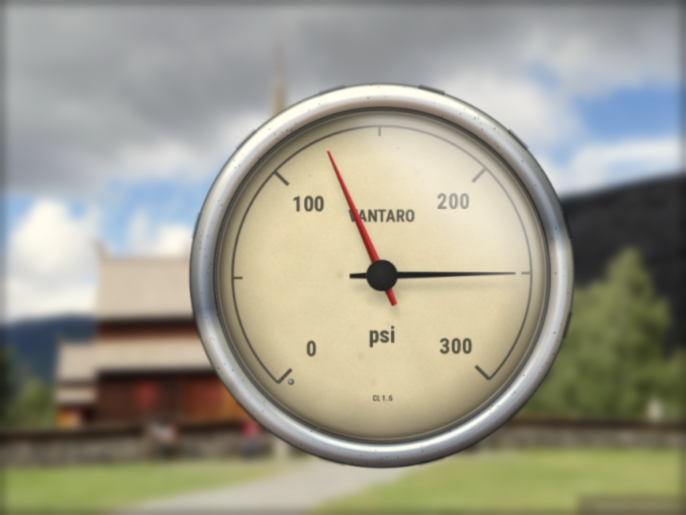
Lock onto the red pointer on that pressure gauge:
125 psi
